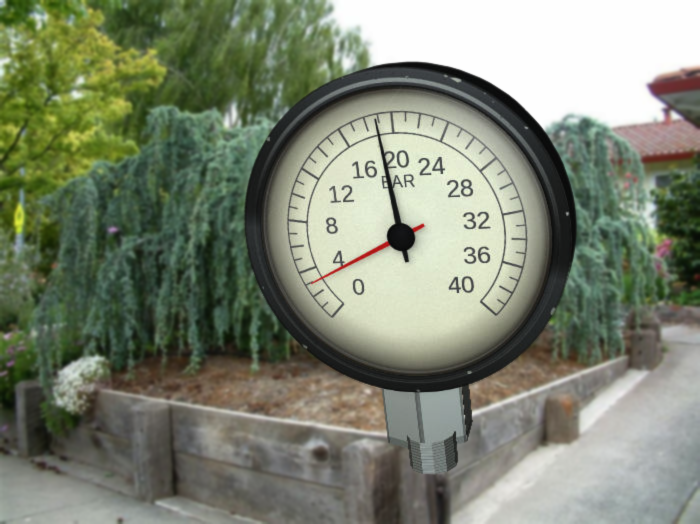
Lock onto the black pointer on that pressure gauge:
19 bar
